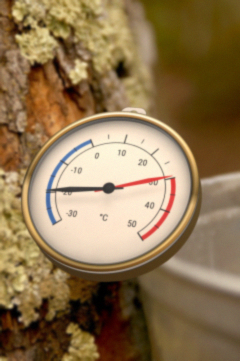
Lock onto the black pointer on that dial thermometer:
-20 °C
